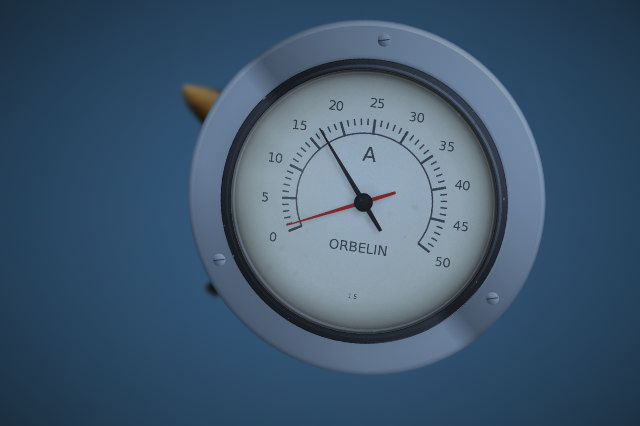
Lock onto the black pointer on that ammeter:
17 A
